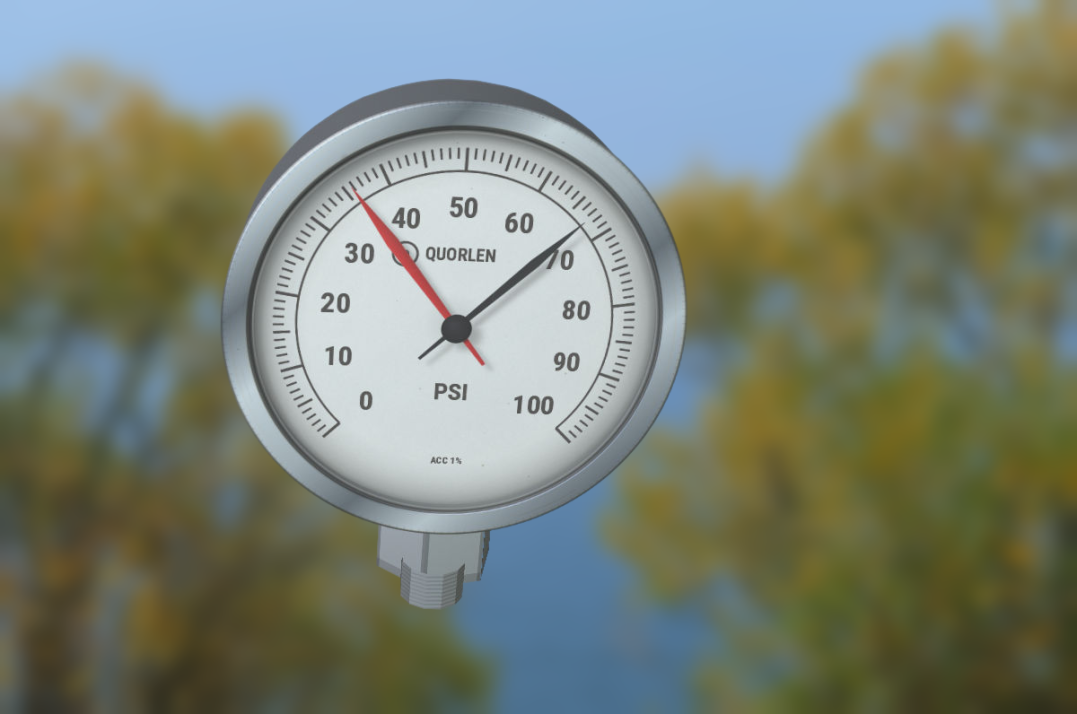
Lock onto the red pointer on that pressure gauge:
36 psi
